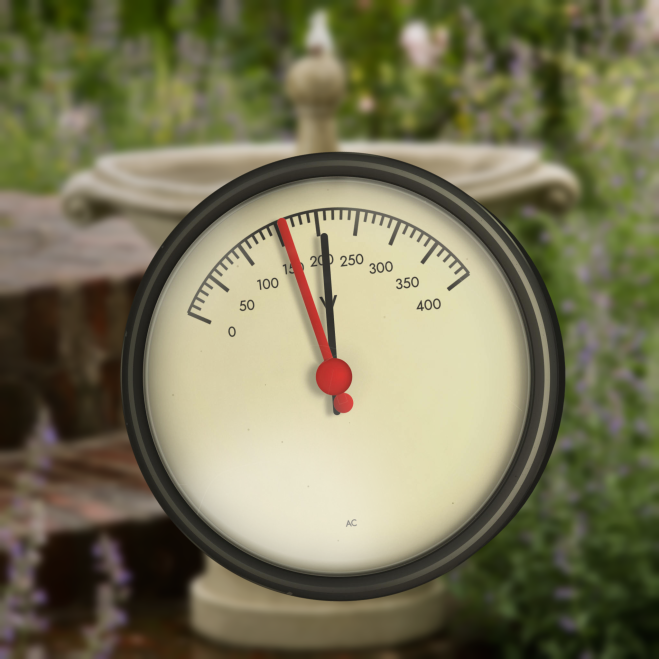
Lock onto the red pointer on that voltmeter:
160 V
